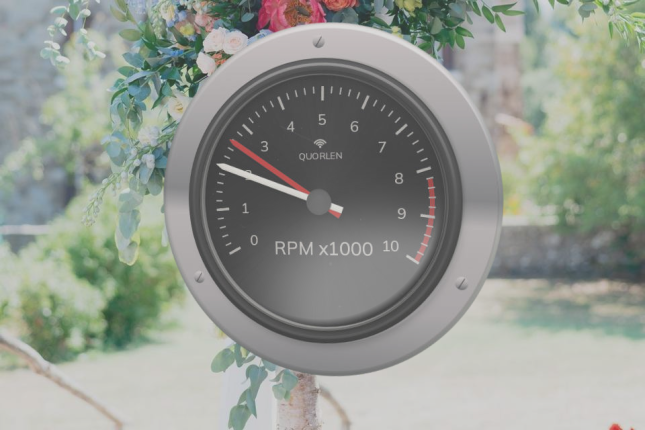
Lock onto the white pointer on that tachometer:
2000 rpm
